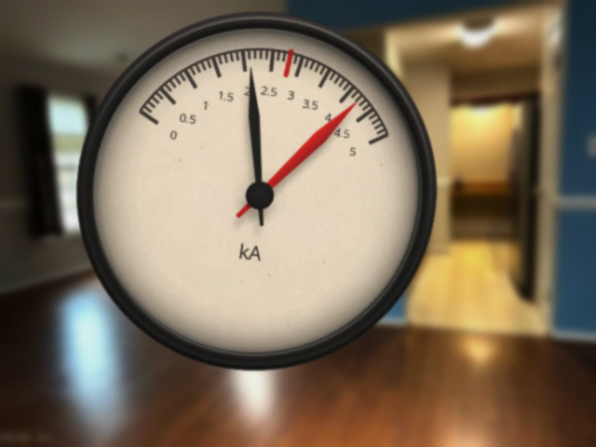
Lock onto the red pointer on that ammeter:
4.2 kA
